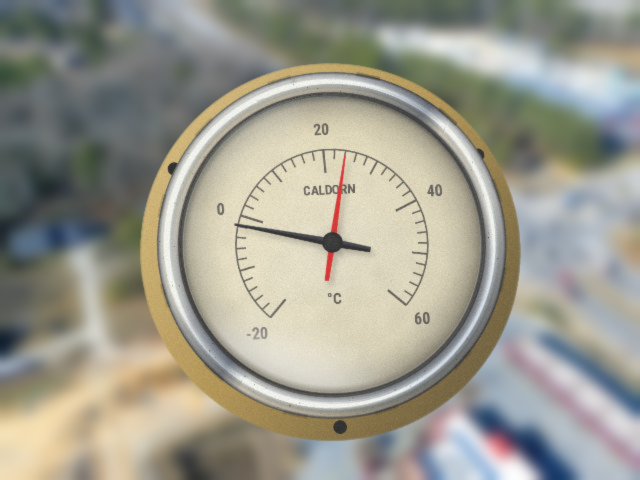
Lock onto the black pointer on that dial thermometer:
-2 °C
